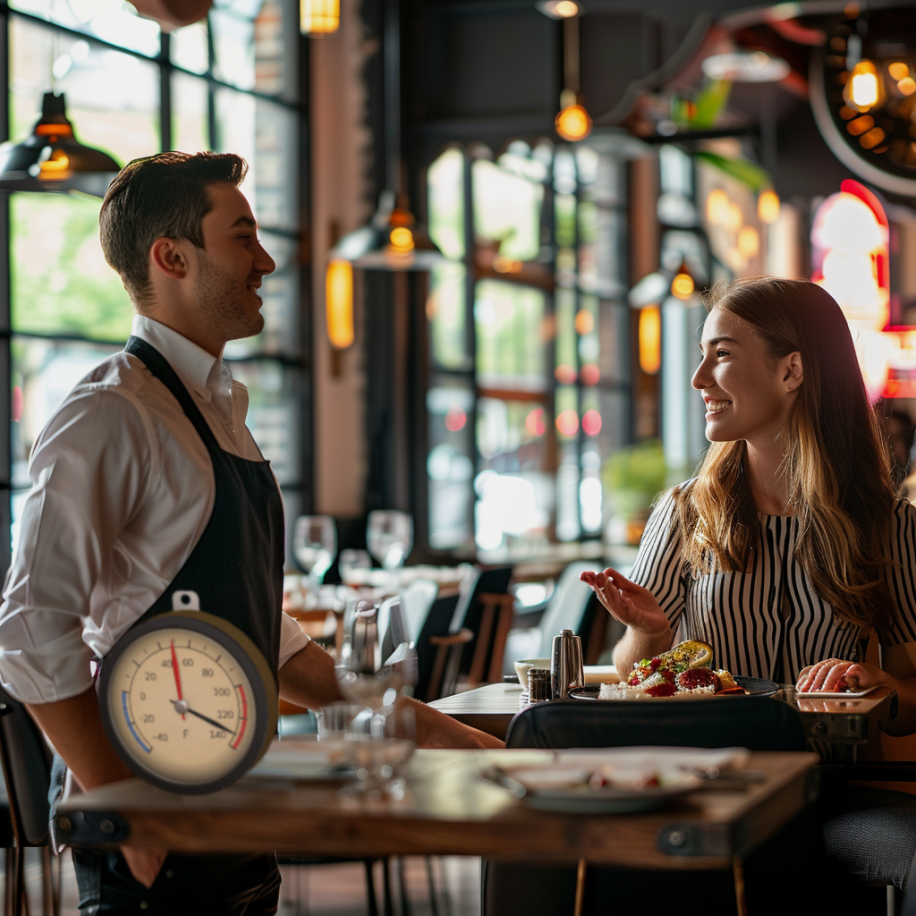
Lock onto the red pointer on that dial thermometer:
50 °F
